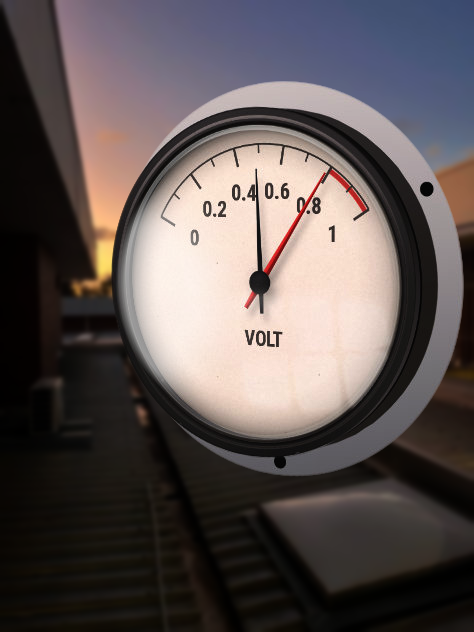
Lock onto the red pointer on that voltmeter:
0.8 V
